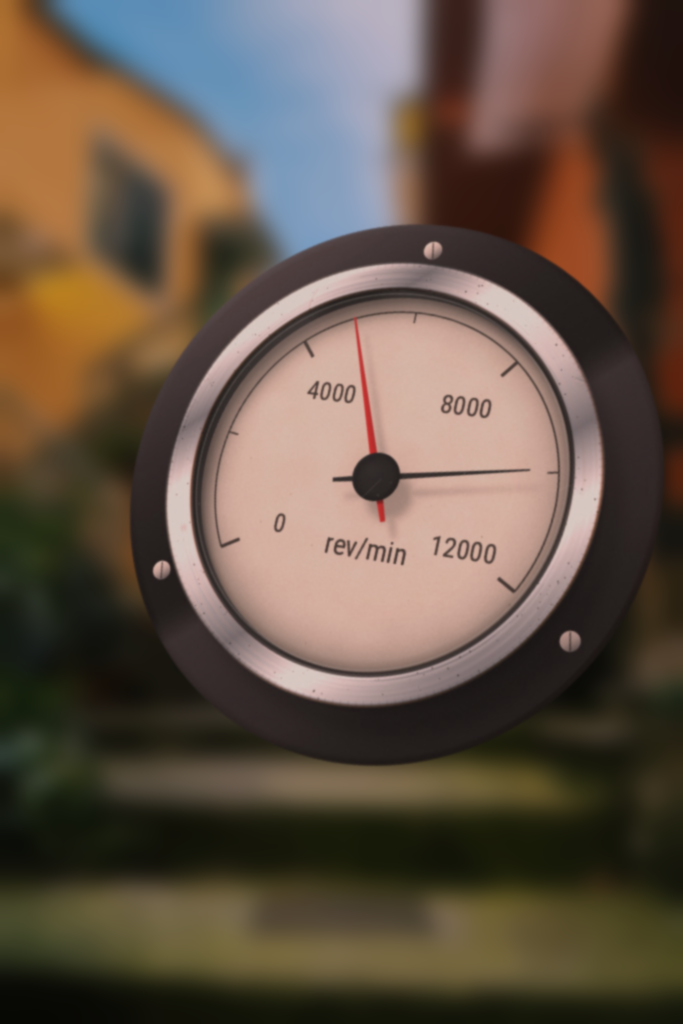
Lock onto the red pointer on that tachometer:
5000 rpm
